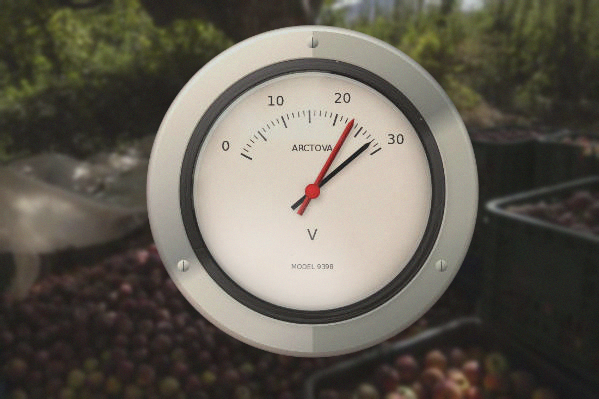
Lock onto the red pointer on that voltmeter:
23 V
